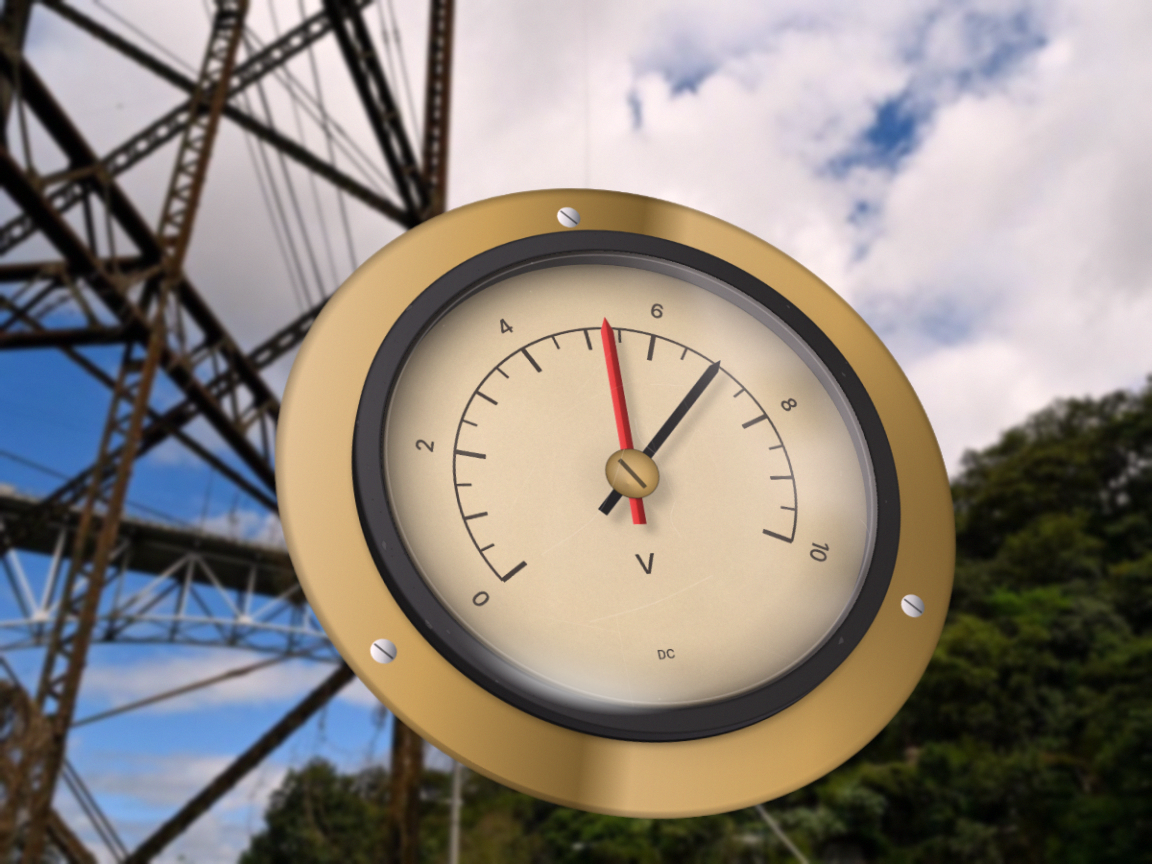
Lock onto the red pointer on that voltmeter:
5.25 V
